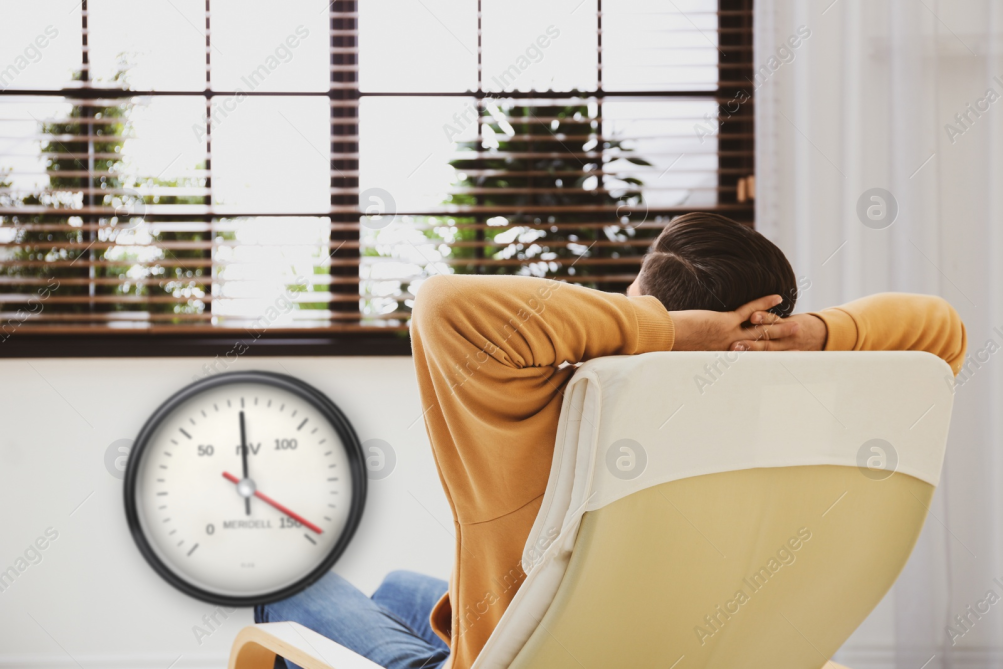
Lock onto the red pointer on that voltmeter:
145 mV
